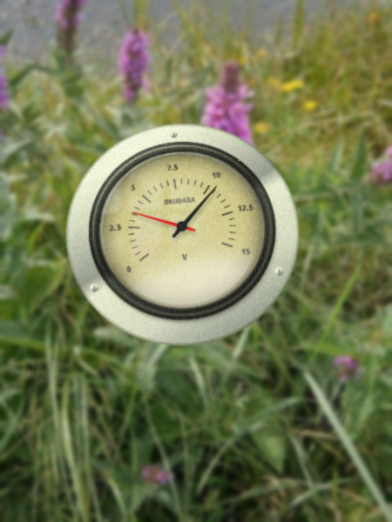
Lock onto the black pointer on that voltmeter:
10.5 V
